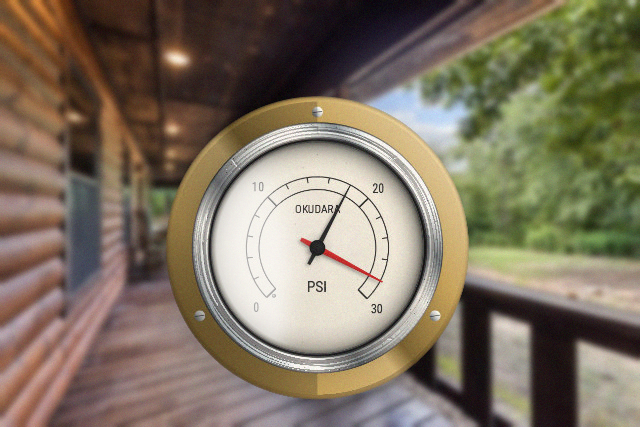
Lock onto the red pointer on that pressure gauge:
28 psi
